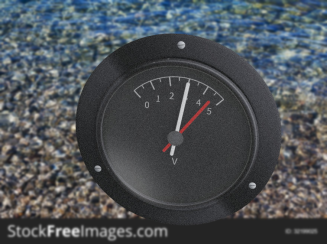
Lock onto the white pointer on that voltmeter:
3 V
